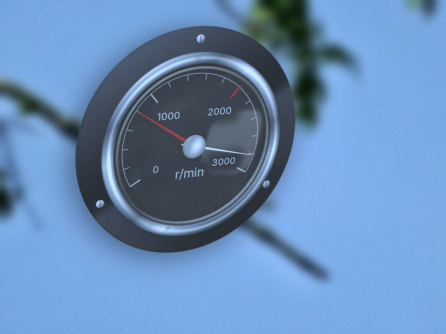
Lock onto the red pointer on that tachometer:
800 rpm
